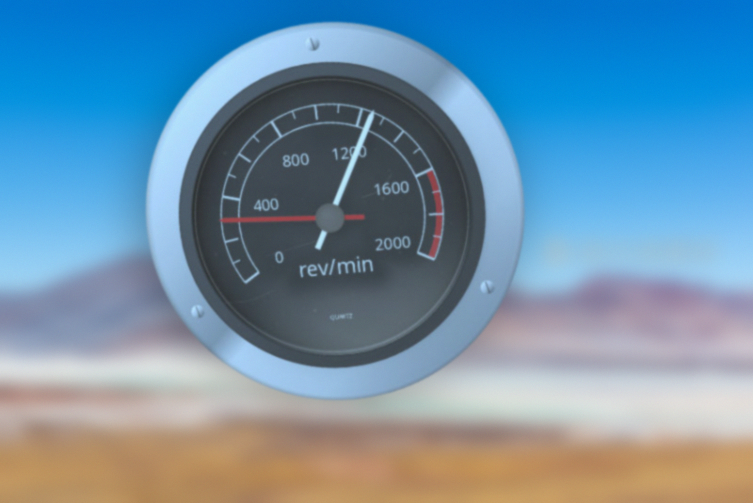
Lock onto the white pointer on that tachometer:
1250 rpm
